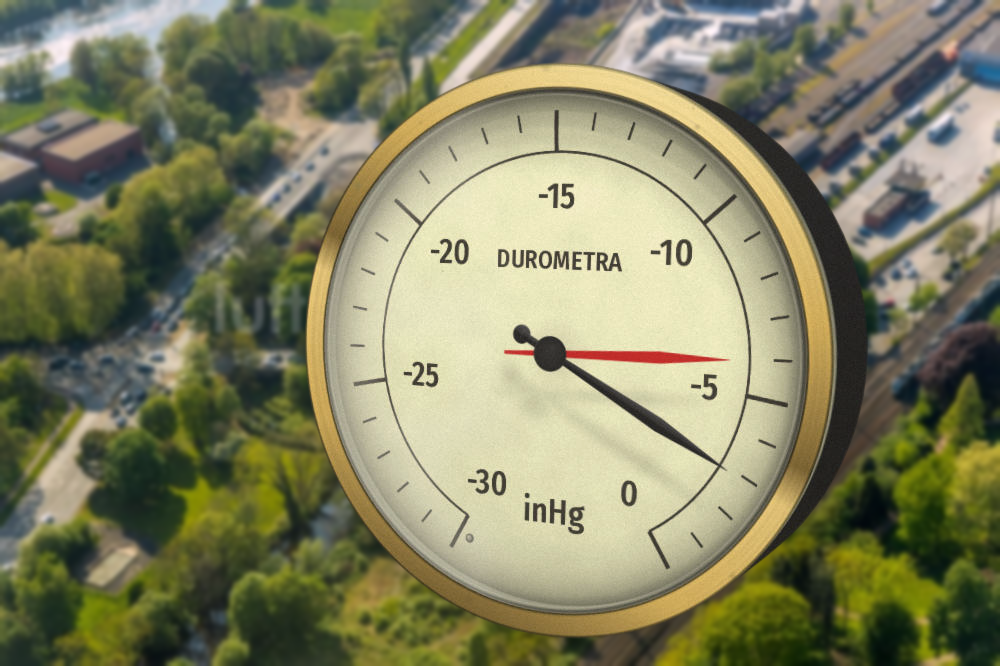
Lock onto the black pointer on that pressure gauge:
-3 inHg
